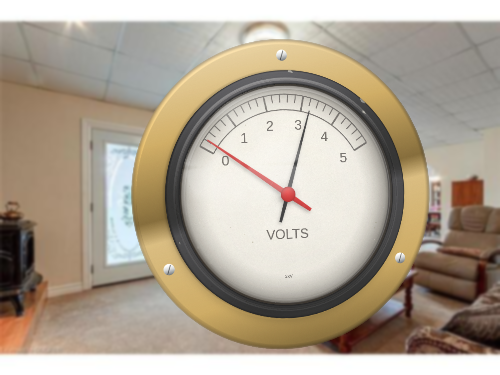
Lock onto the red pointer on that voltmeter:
0.2 V
